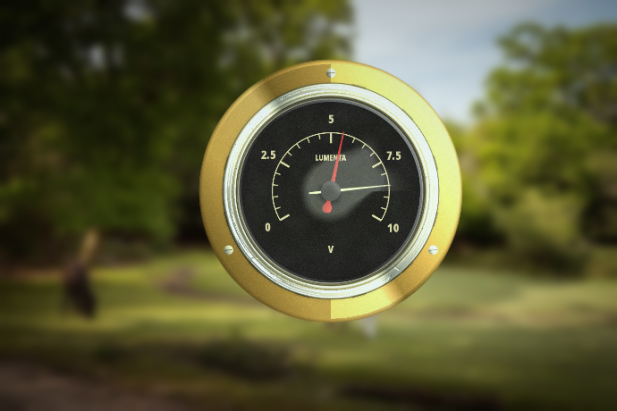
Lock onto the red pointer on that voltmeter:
5.5 V
